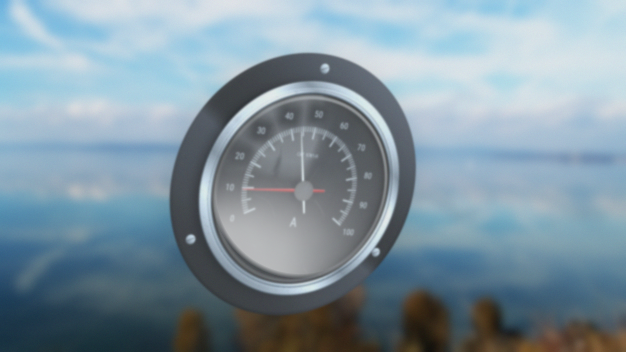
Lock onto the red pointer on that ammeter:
10 A
